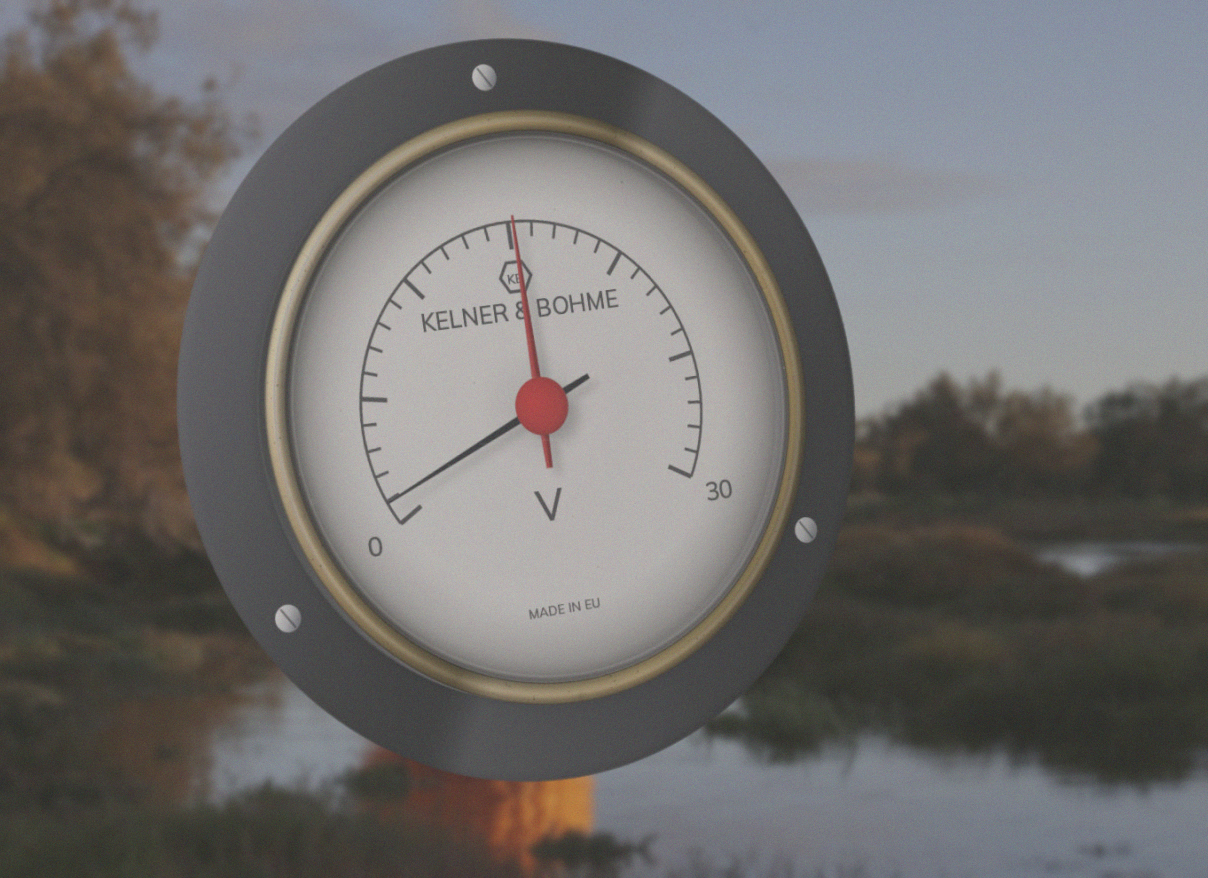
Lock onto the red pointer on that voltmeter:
15 V
